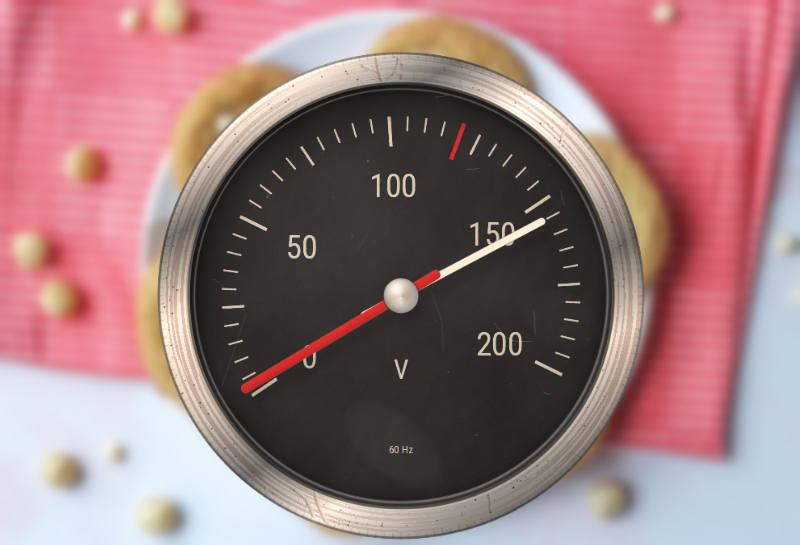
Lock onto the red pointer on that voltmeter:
2.5 V
